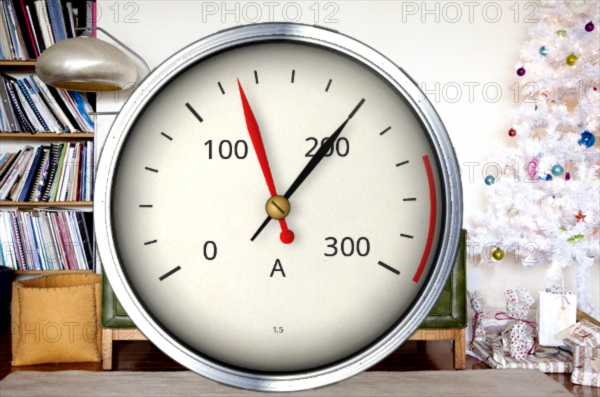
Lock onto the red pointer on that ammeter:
130 A
